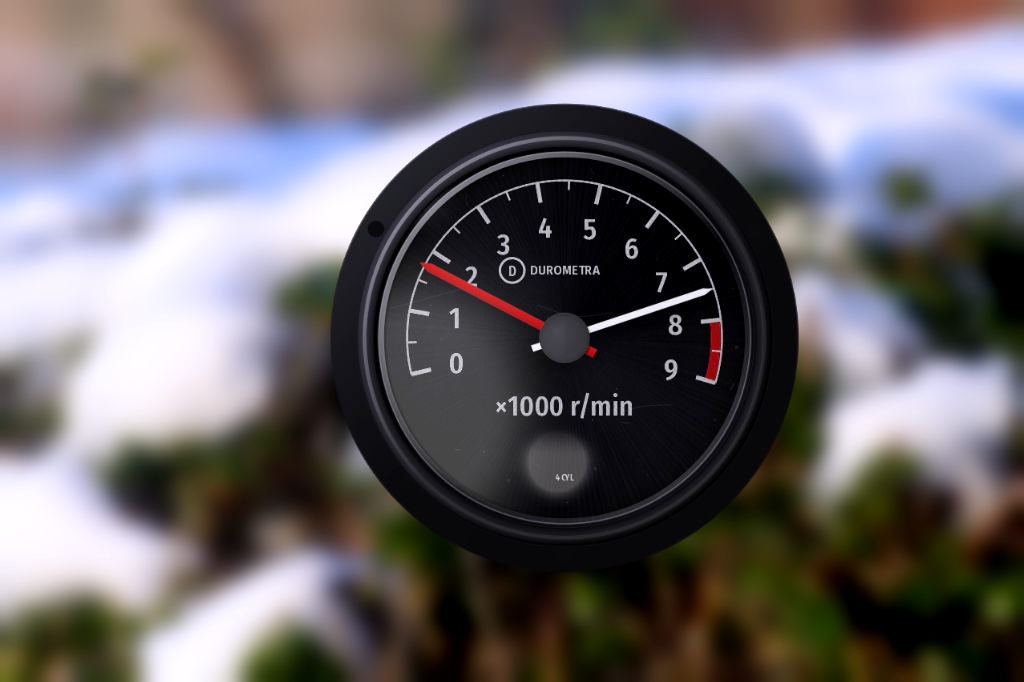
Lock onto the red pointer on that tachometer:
1750 rpm
